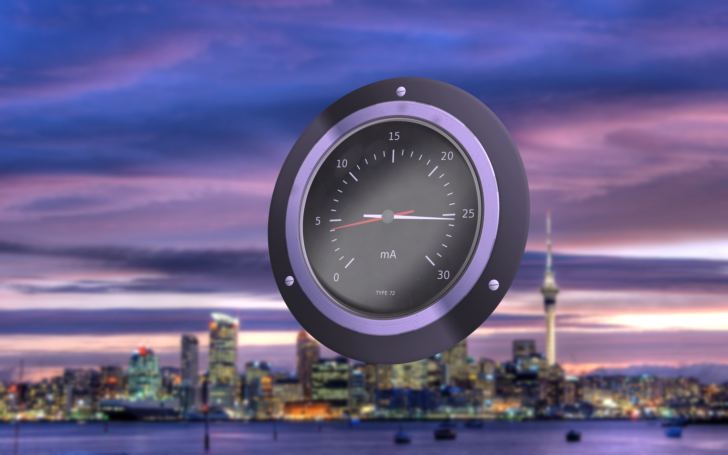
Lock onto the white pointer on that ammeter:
25.5 mA
